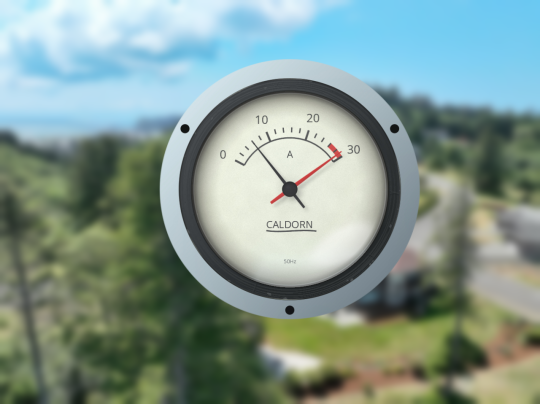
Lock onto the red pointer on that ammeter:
29 A
